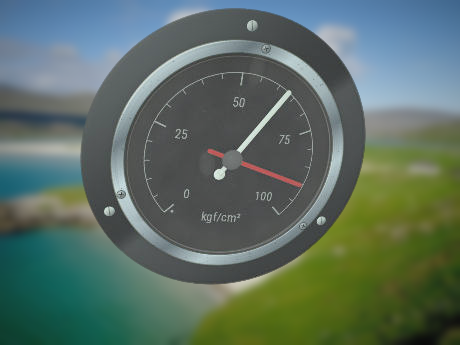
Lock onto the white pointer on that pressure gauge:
62.5 kg/cm²
